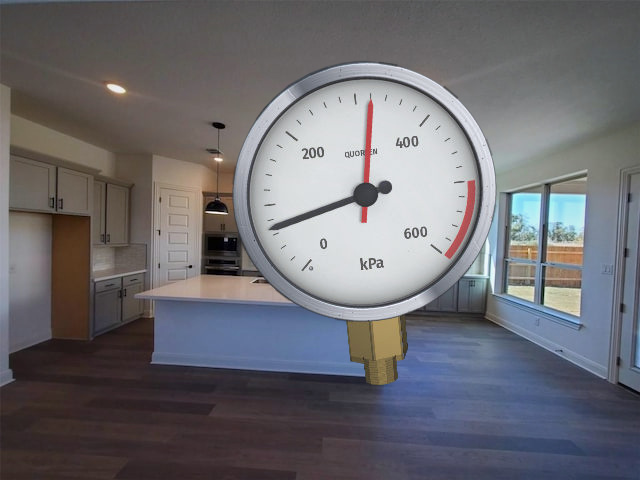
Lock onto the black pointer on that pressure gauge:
70 kPa
